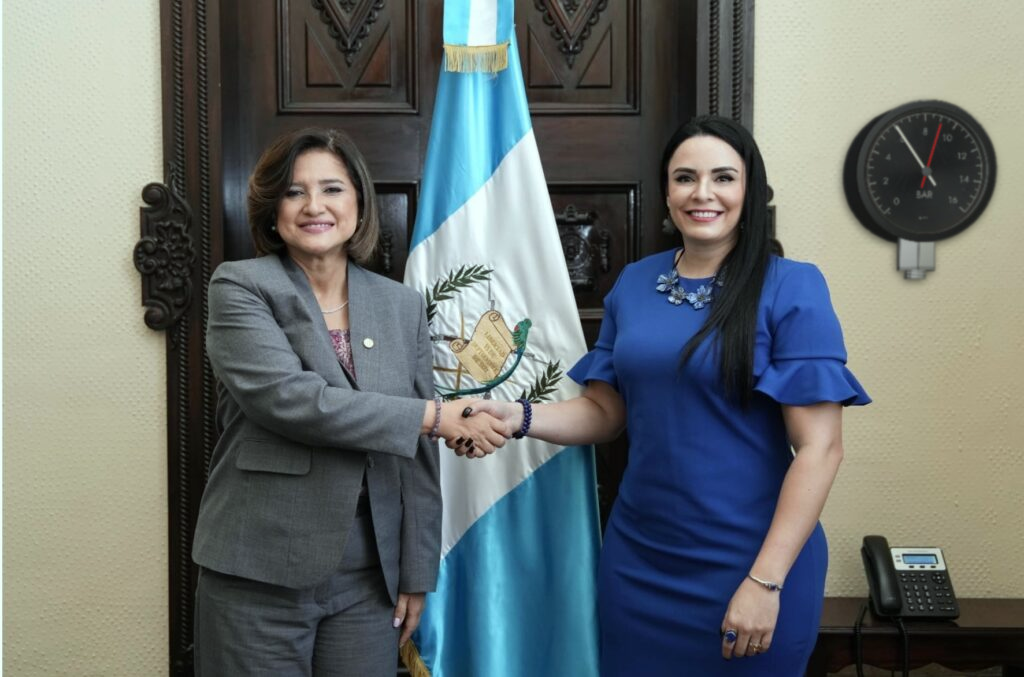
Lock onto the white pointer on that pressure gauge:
6 bar
